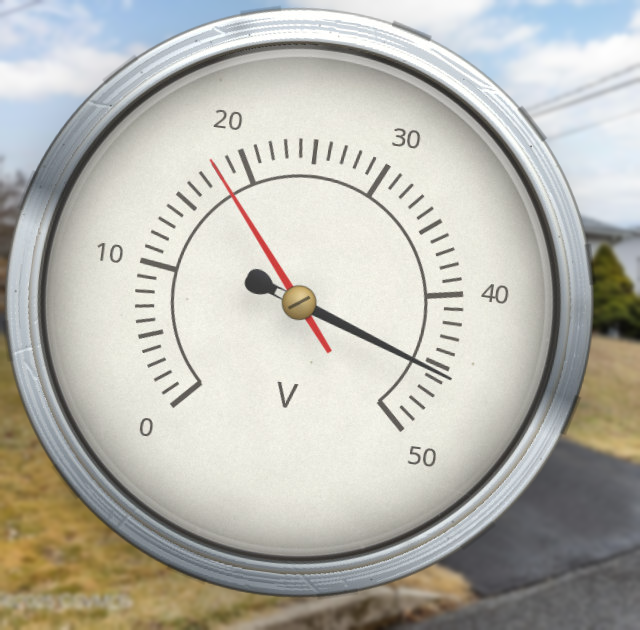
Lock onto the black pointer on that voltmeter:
45.5 V
